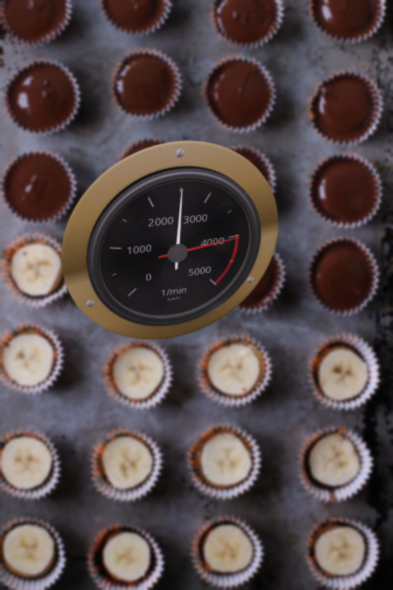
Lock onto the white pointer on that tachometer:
2500 rpm
